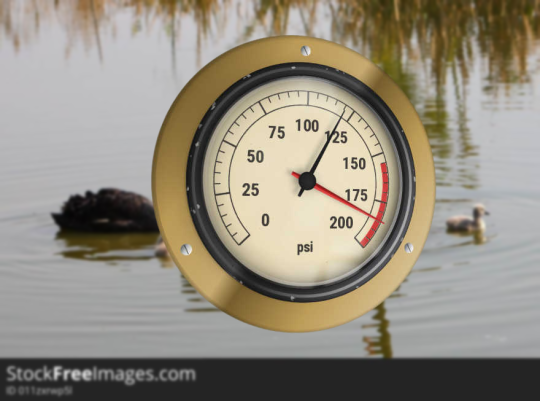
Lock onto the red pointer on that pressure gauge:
185 psi
